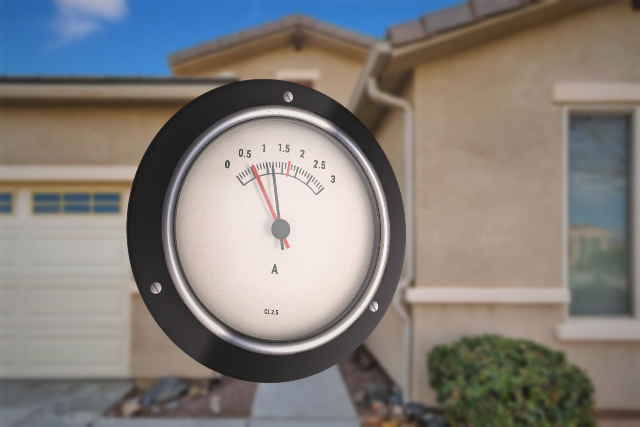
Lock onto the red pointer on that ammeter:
0.5 A
